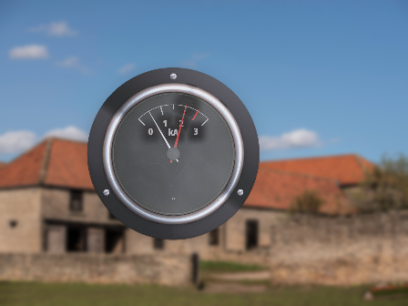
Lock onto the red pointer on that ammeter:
2 kA
